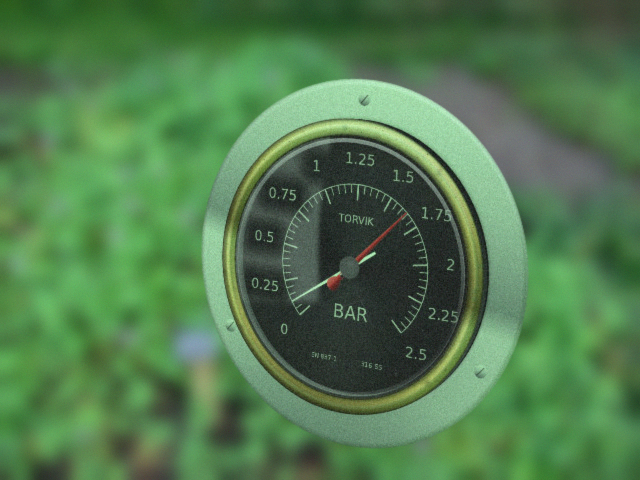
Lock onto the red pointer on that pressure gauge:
1.65 bar
